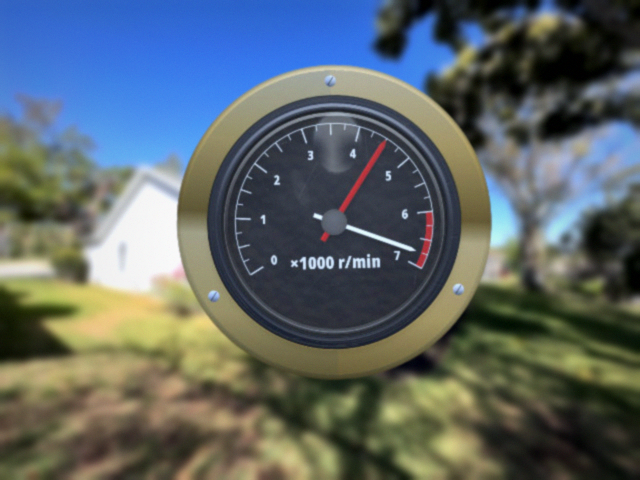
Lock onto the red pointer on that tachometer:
4500 rpm
